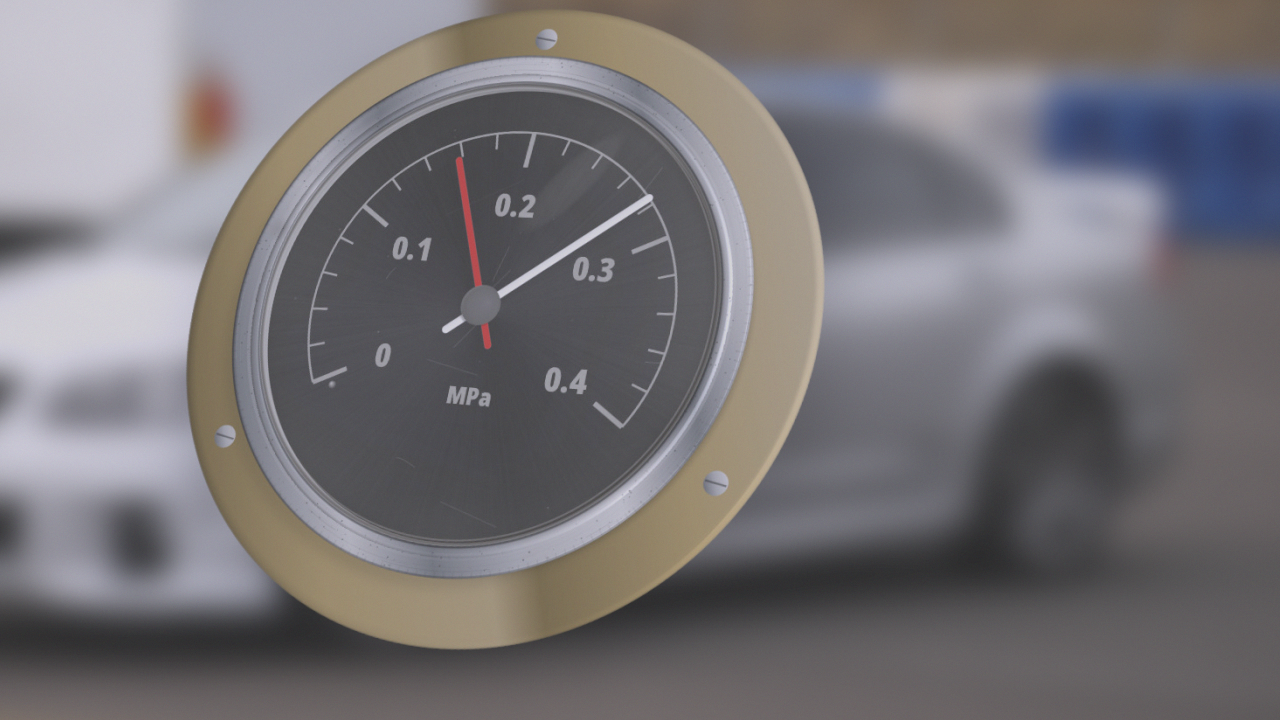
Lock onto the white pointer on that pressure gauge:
0.28 MPa
